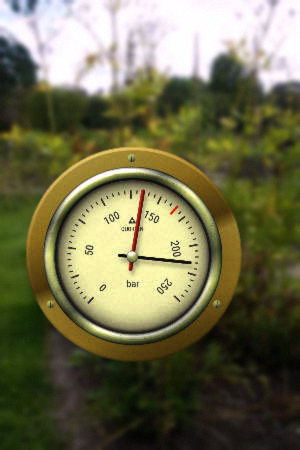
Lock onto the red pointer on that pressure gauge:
135 bar
